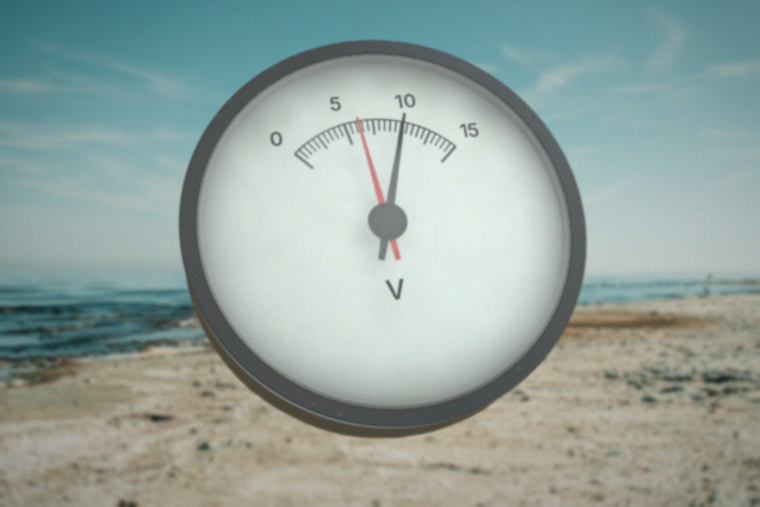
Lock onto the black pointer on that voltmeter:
10 V
